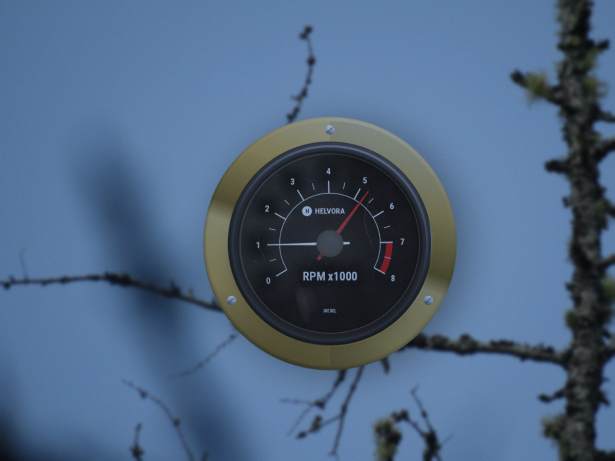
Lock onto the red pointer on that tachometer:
5250 rpm
